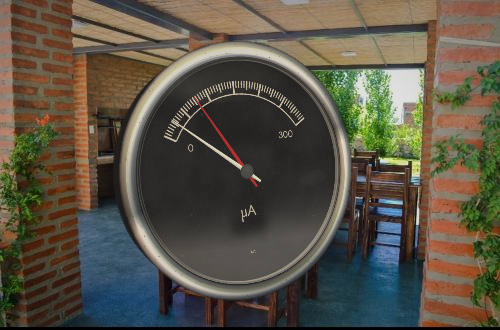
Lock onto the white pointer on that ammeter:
25 µA
